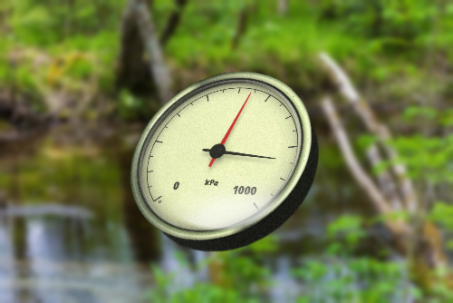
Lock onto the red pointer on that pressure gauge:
550 kPa
